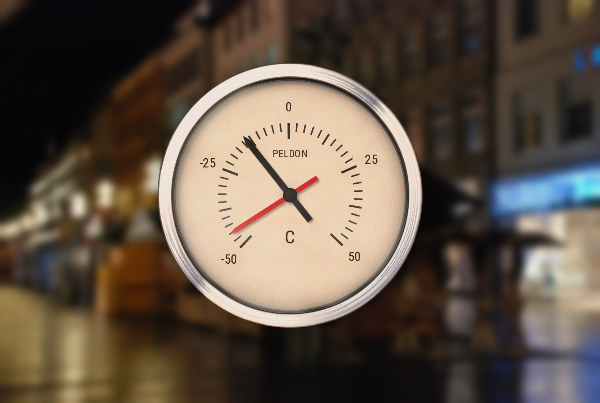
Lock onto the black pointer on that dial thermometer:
-13.75 °C
